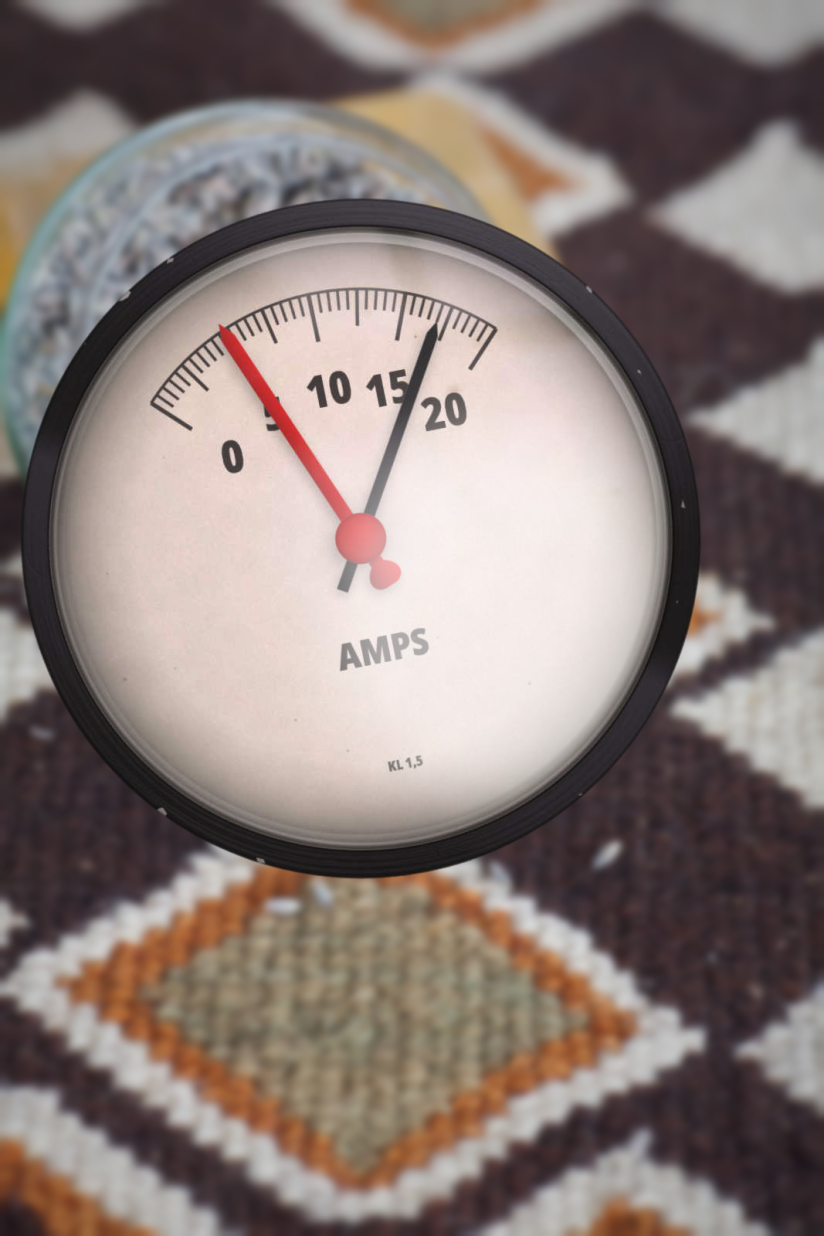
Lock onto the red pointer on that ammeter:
5.25 A
